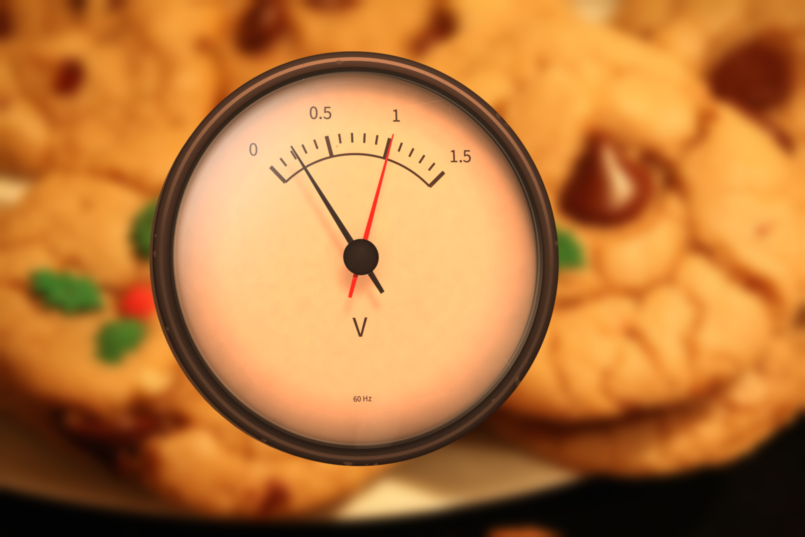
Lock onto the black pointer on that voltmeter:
0.2 V
